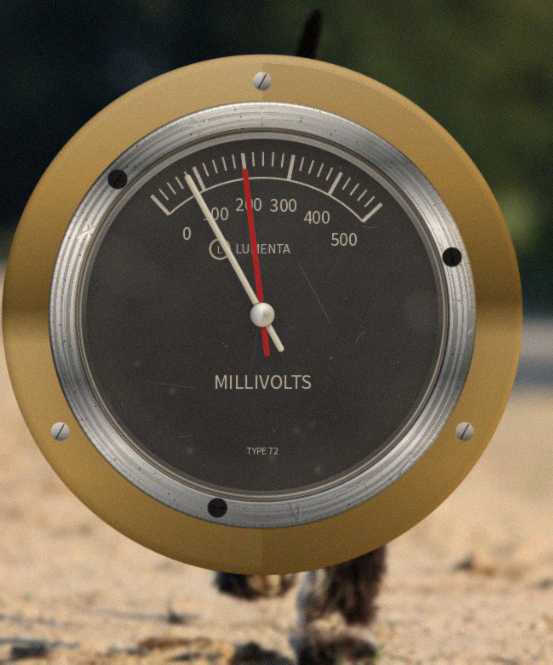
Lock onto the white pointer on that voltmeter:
80 mV
